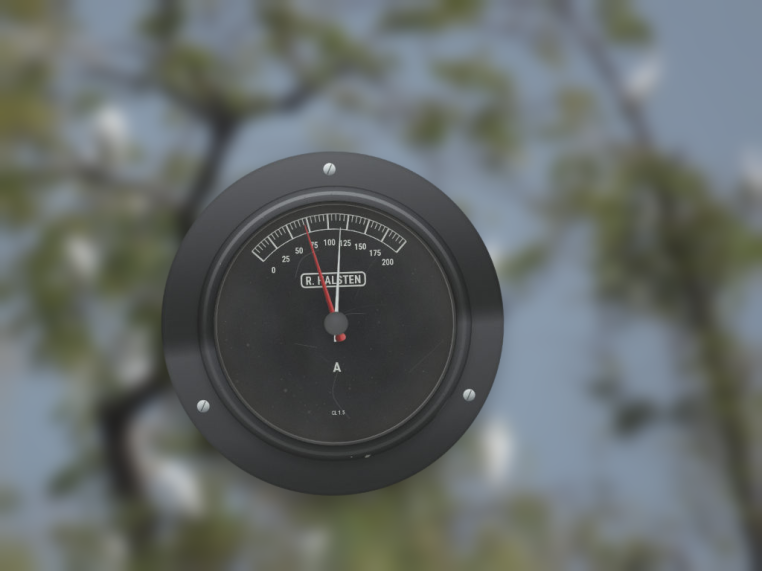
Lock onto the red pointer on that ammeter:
70 A
